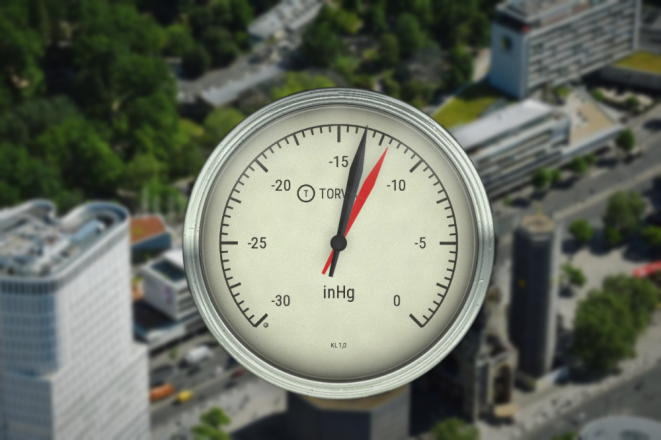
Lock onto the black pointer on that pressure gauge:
-13.5 inHg
